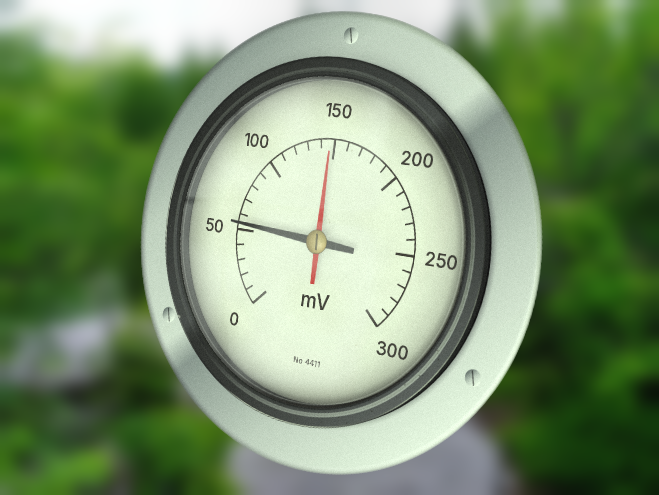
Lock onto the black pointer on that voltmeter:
55 mV
